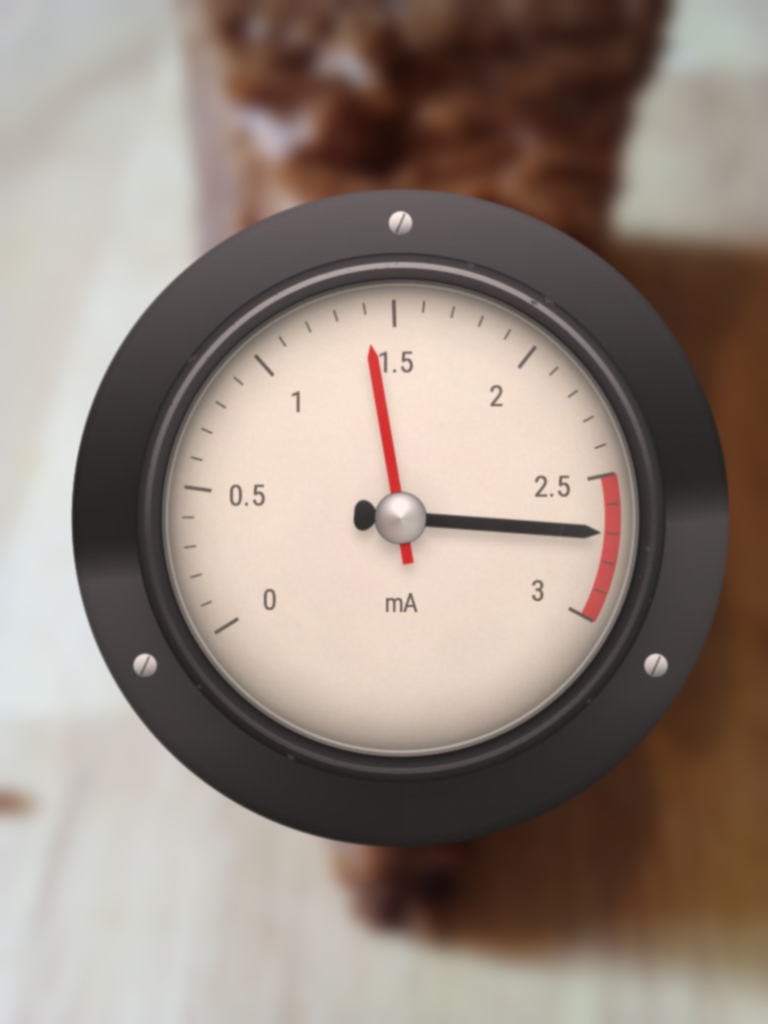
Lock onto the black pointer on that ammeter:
2.7 mA
